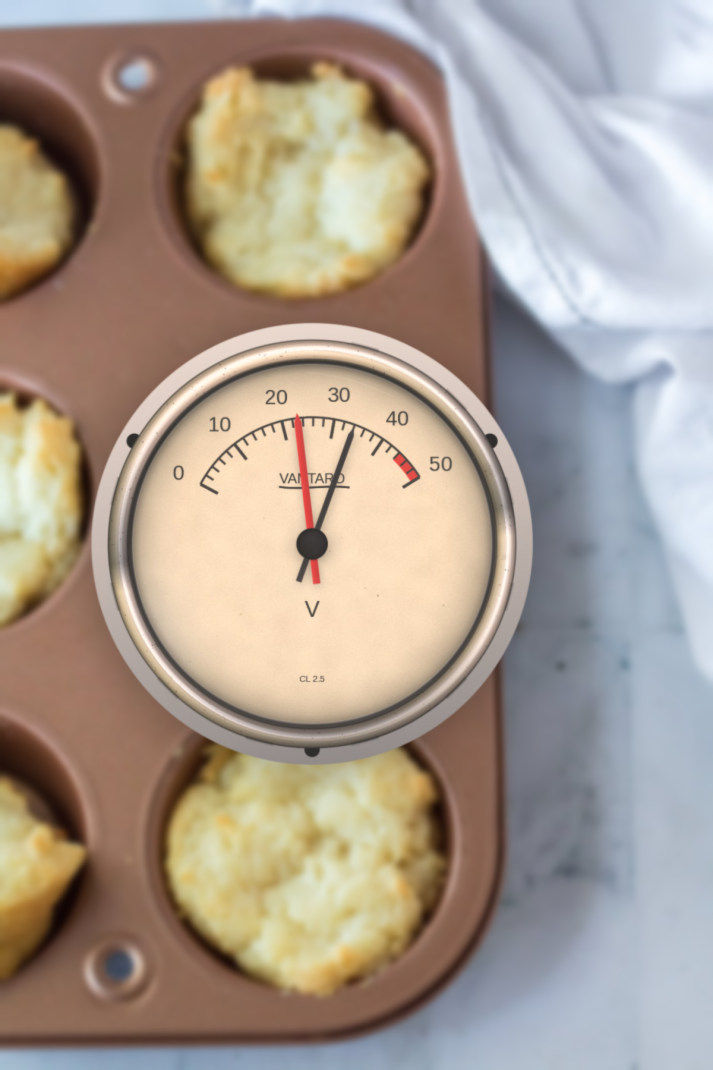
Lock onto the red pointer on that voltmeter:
23 V
